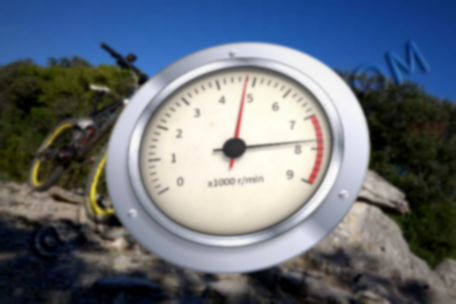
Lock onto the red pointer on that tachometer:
4800 rpm
